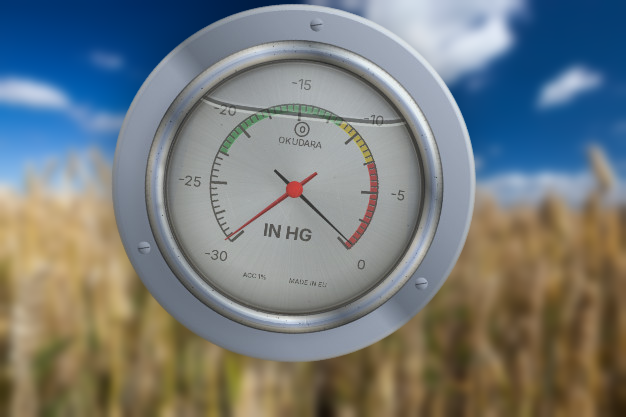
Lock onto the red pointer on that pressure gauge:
-29.5 inHg
